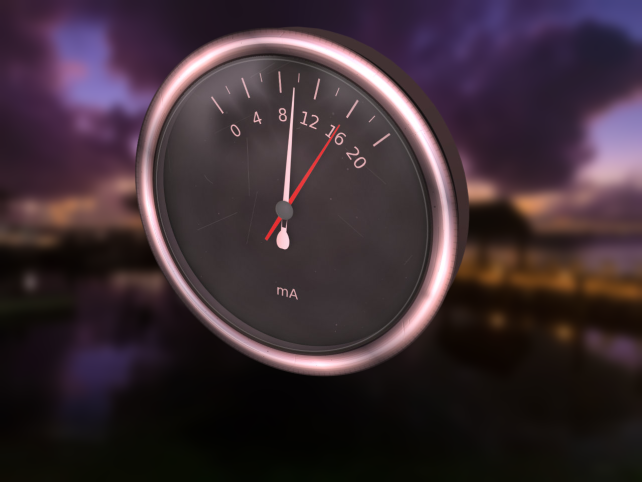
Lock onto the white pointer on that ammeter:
10 mA
